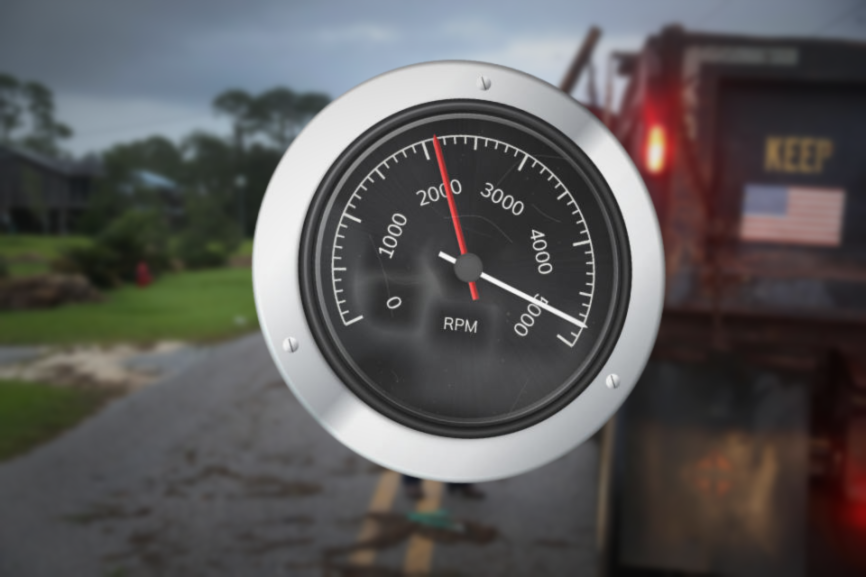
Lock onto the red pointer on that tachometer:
2100 rpm
